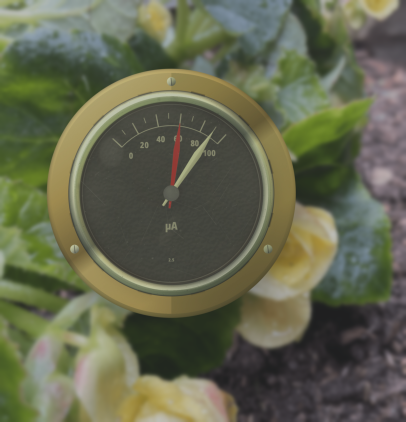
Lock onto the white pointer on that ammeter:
90 µA
